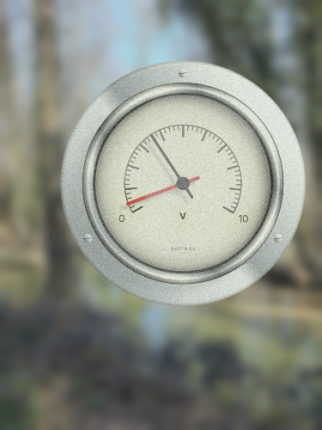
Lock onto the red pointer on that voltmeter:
0.4 V
